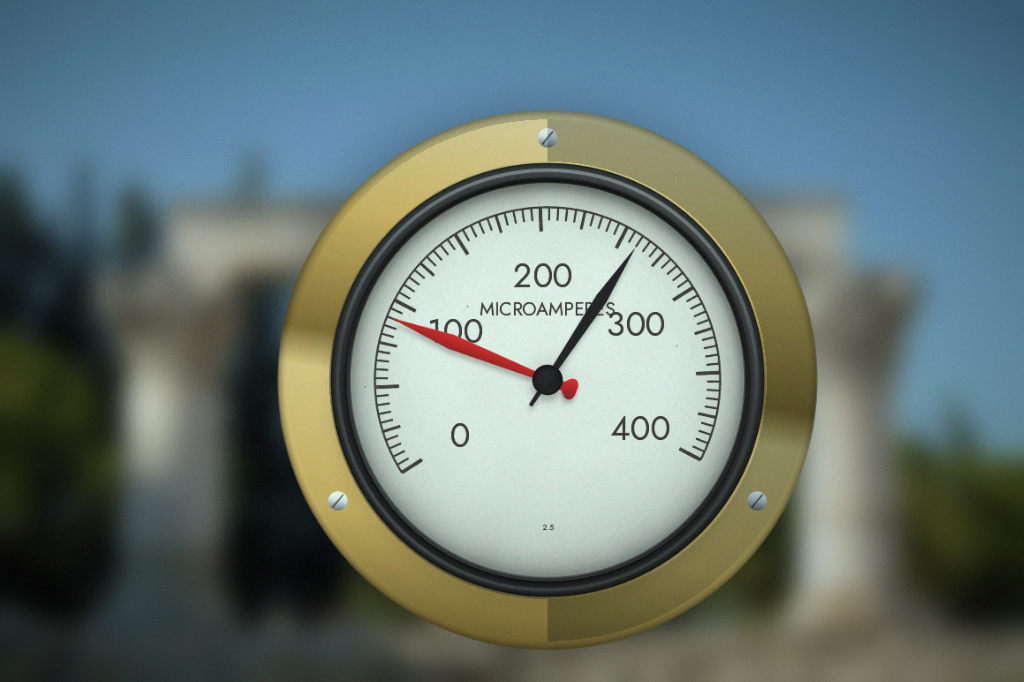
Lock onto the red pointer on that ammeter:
90 µA
